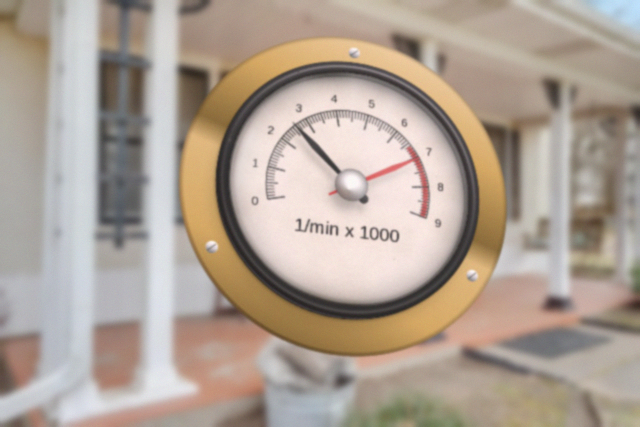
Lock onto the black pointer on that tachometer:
2500 rpm
